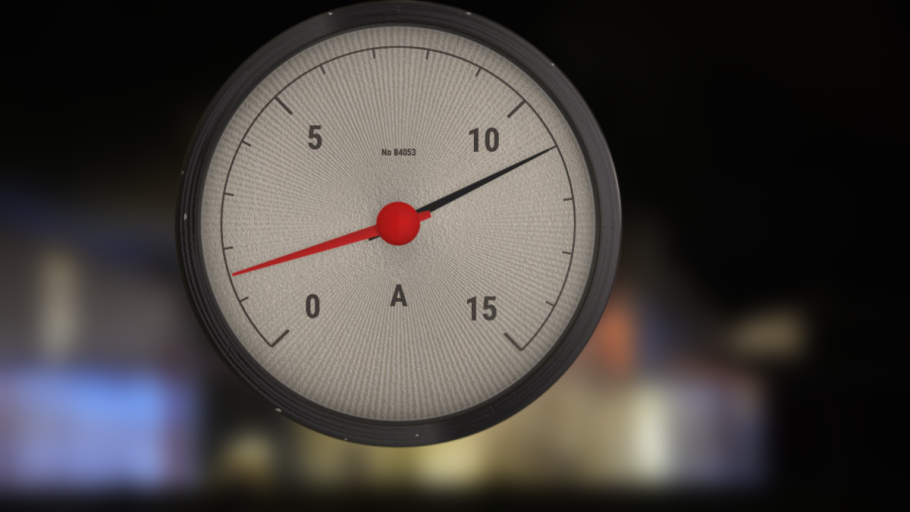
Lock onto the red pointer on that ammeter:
1.5 A
